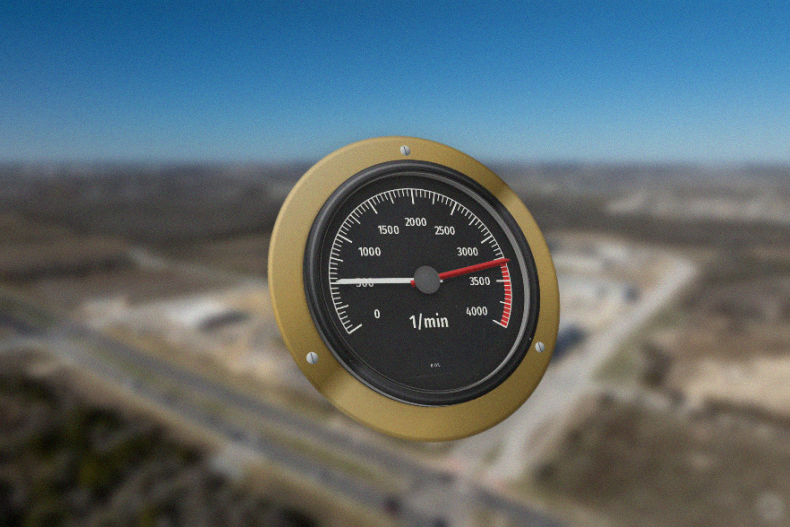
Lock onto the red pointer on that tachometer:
3300 rpm
